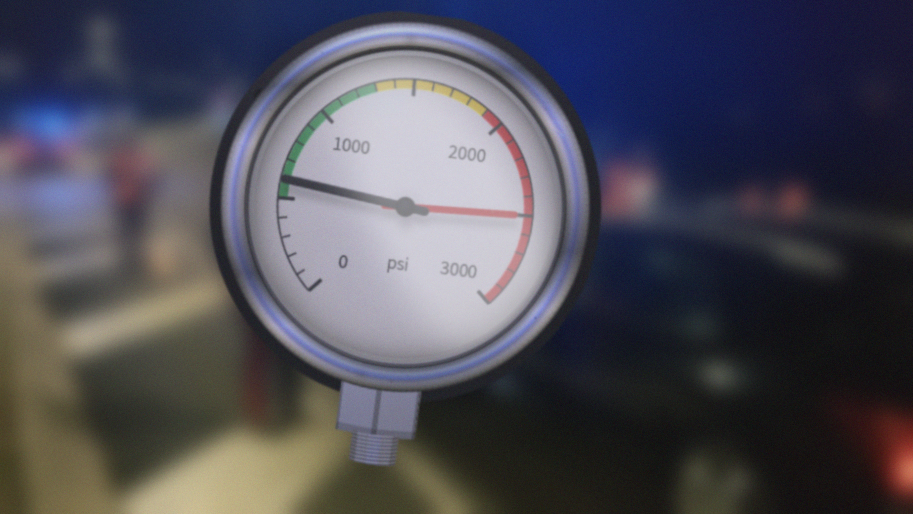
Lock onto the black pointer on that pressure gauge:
600 psi
